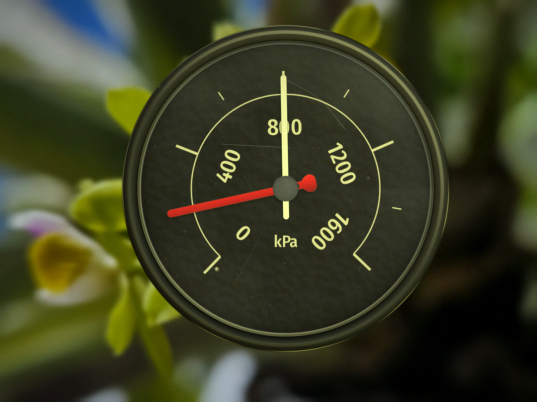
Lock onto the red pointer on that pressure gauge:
200 kPa
